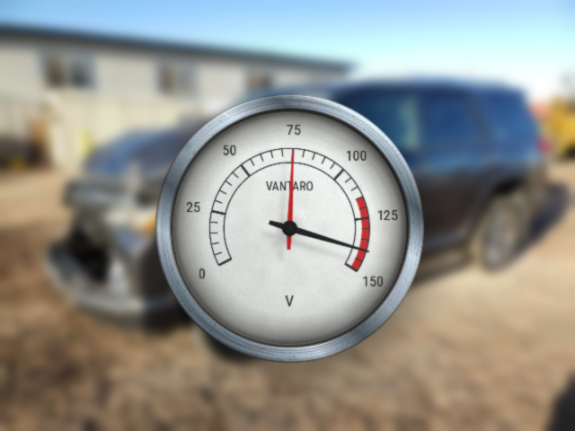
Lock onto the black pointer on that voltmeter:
140 V
